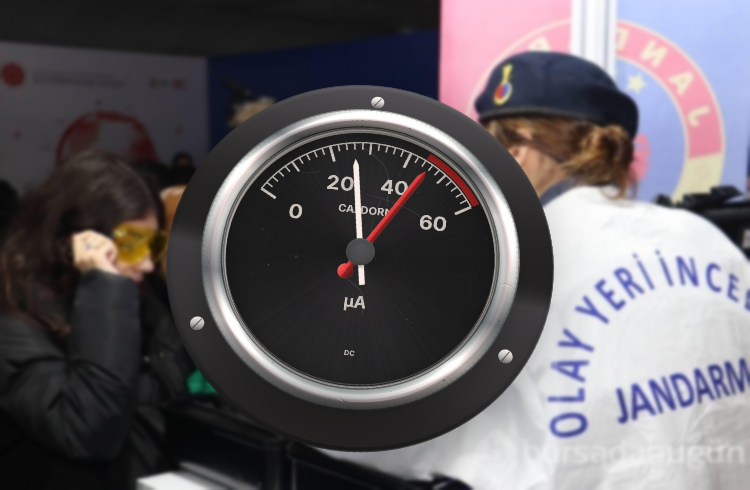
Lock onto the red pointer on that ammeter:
46 µA
